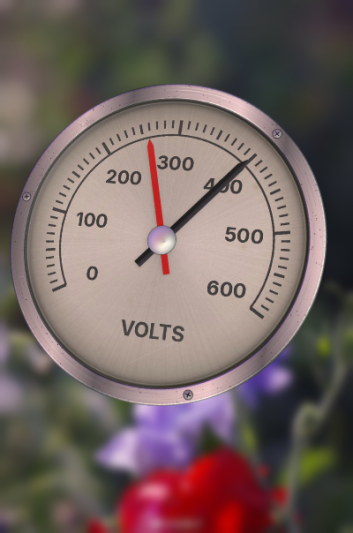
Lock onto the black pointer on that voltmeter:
400 V
